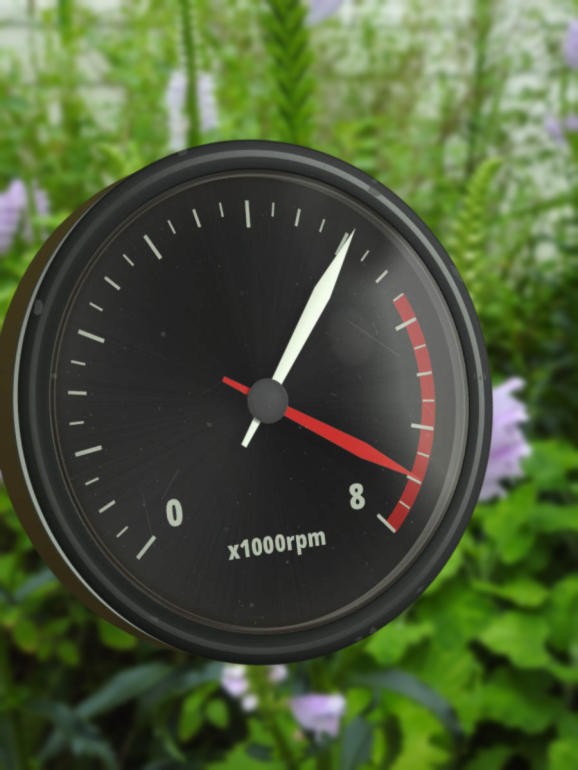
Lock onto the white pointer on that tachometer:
5000 rpm
